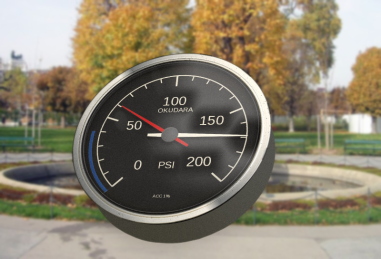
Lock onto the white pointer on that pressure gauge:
170 psi
